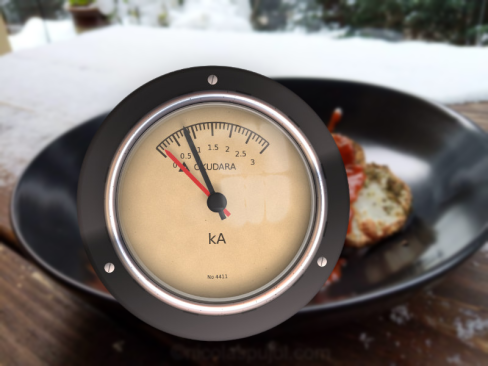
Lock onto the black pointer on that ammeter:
0.8 kA
